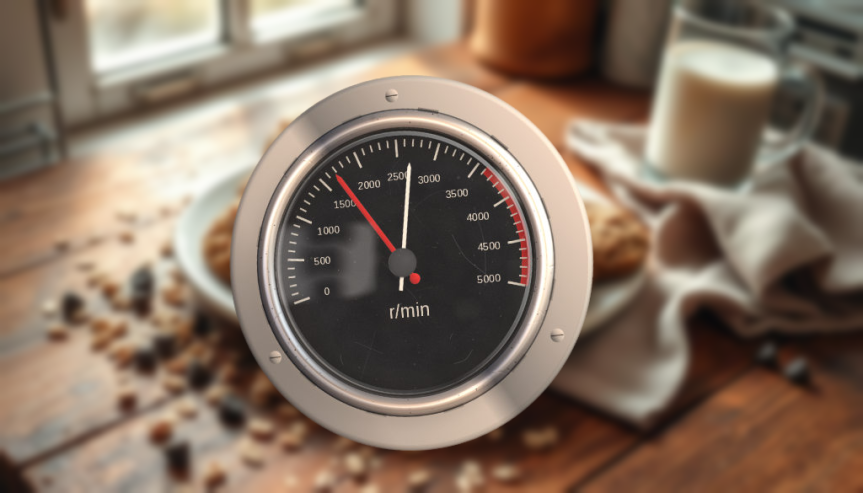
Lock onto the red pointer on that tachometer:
1700 rpm
